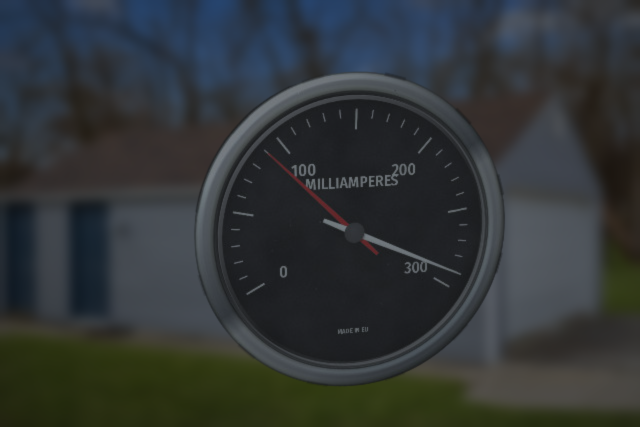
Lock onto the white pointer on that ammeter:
290 mA
